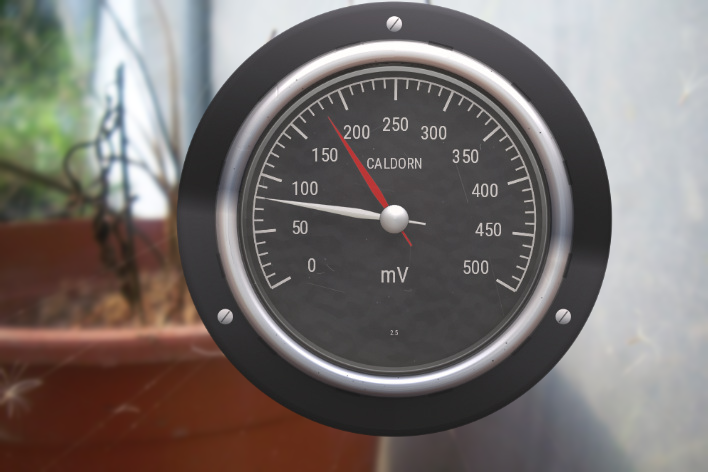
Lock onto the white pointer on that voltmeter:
80 mV
